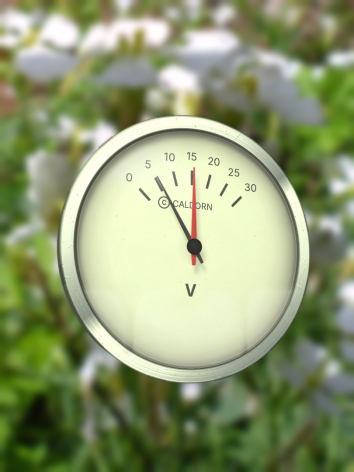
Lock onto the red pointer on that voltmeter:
15 V
